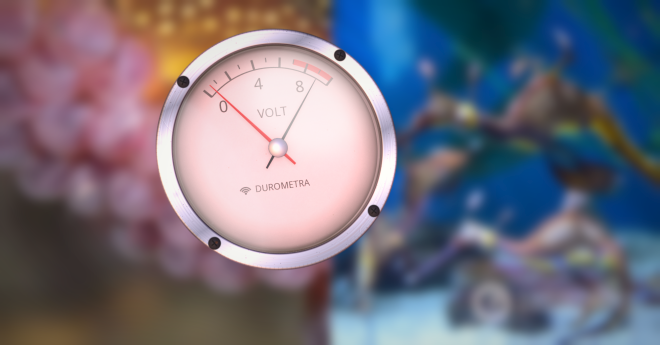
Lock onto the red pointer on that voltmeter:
0.5 V
